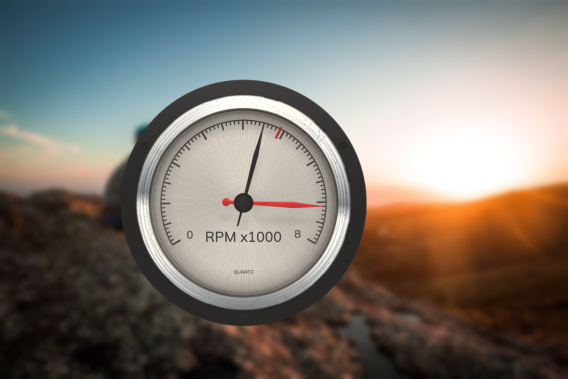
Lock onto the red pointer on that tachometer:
7100 rpm
